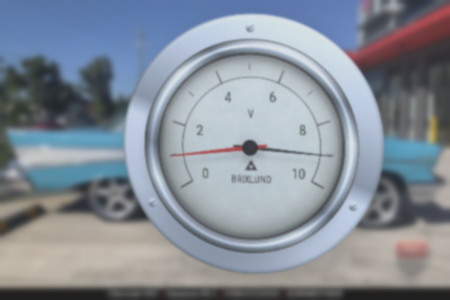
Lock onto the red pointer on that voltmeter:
1 V
